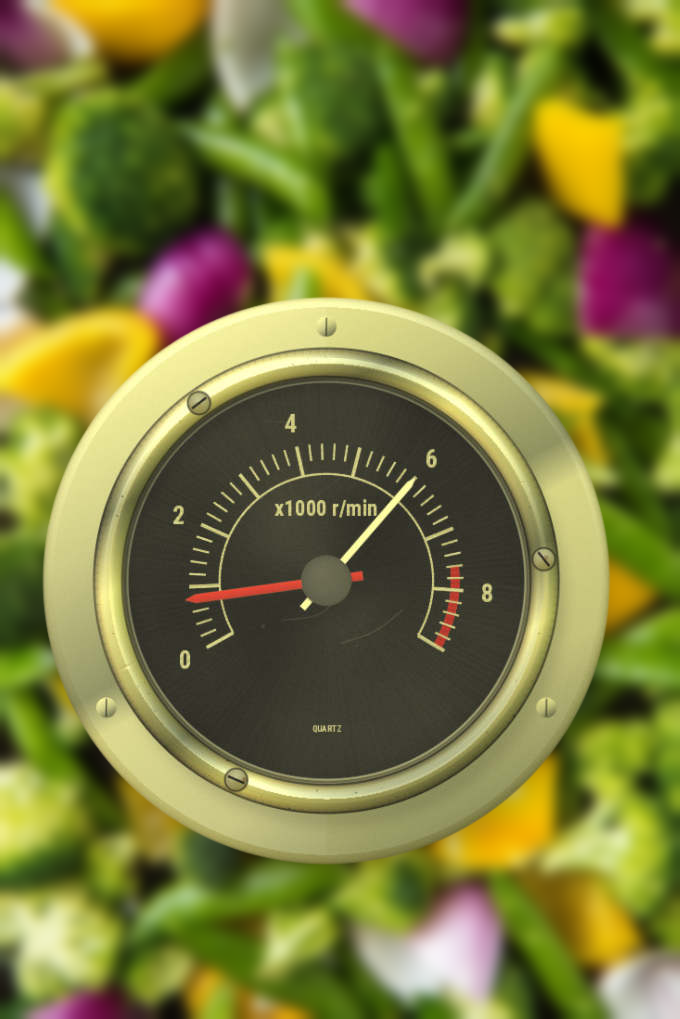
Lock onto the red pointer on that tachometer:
800 rpm
